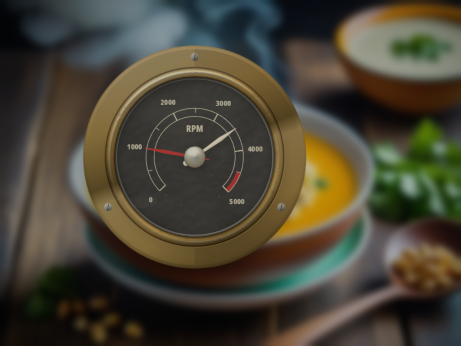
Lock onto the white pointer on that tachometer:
3500 rpm
